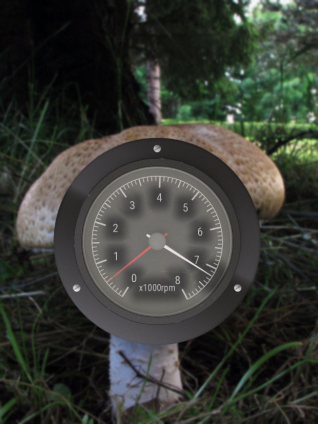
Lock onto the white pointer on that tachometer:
7200 rpm
